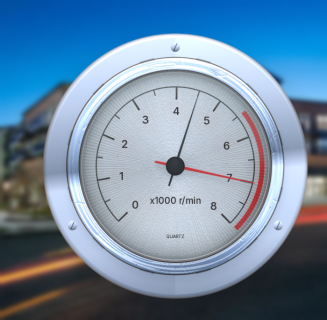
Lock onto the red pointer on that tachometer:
7000 rpm
